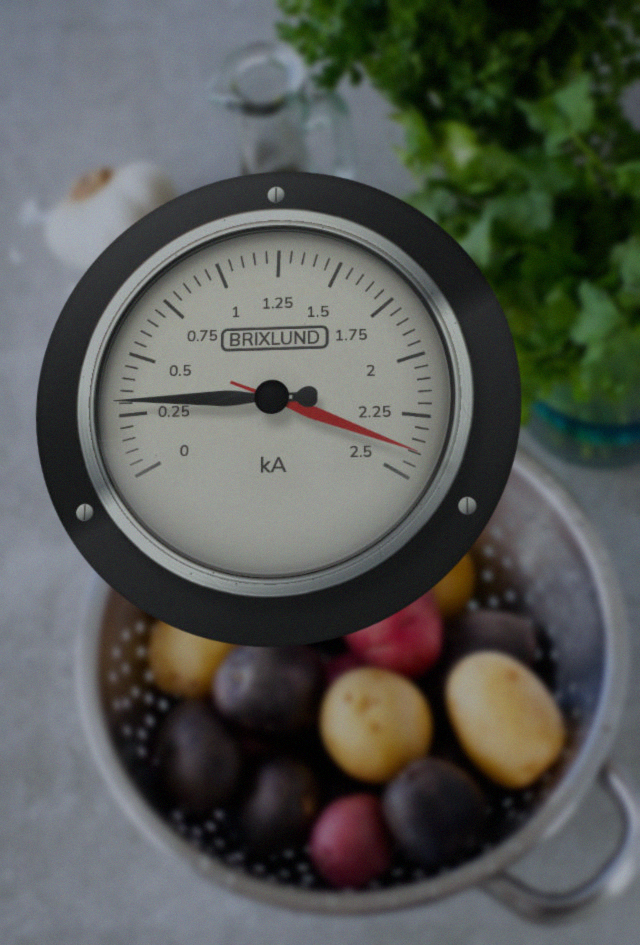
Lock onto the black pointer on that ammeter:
0.3 kA
